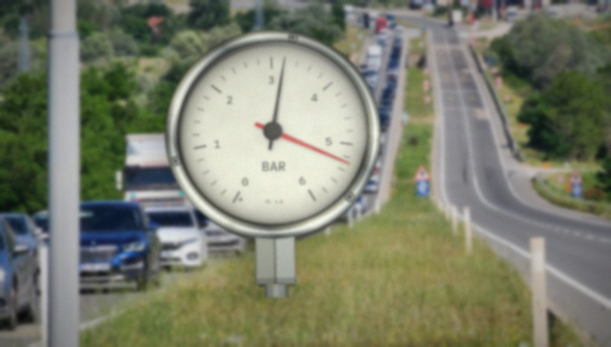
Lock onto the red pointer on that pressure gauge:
5.3 bar
